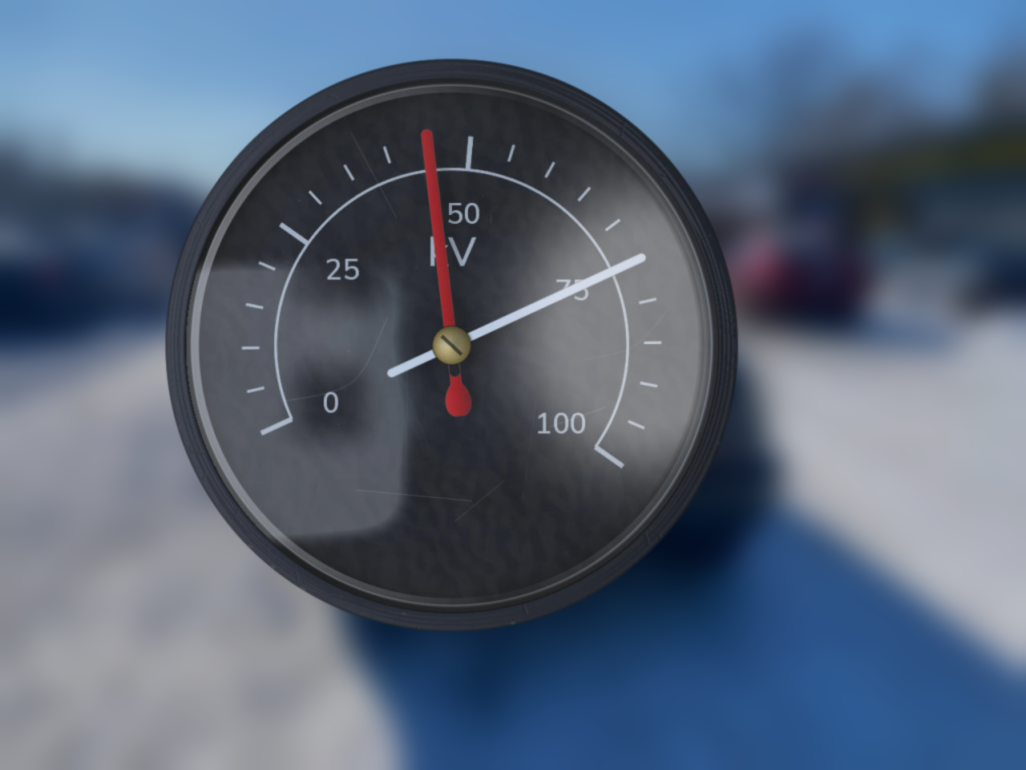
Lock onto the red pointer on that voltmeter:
45 kV
